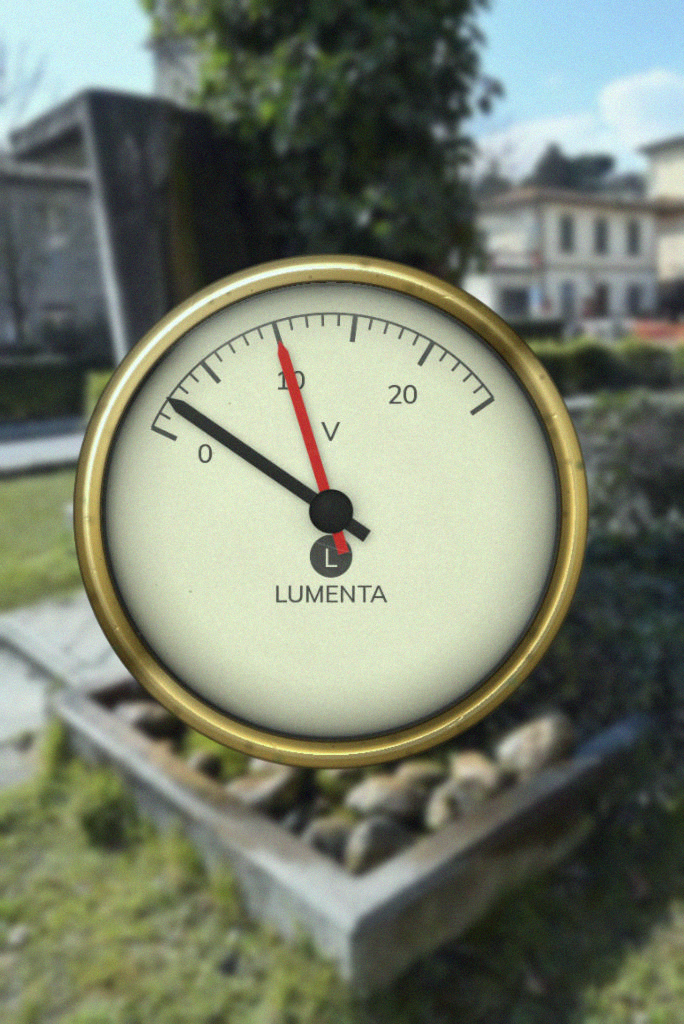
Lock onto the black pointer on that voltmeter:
2 V
